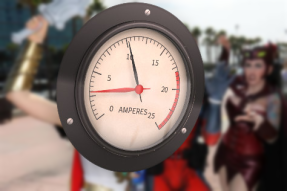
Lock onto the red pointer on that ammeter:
3 A
